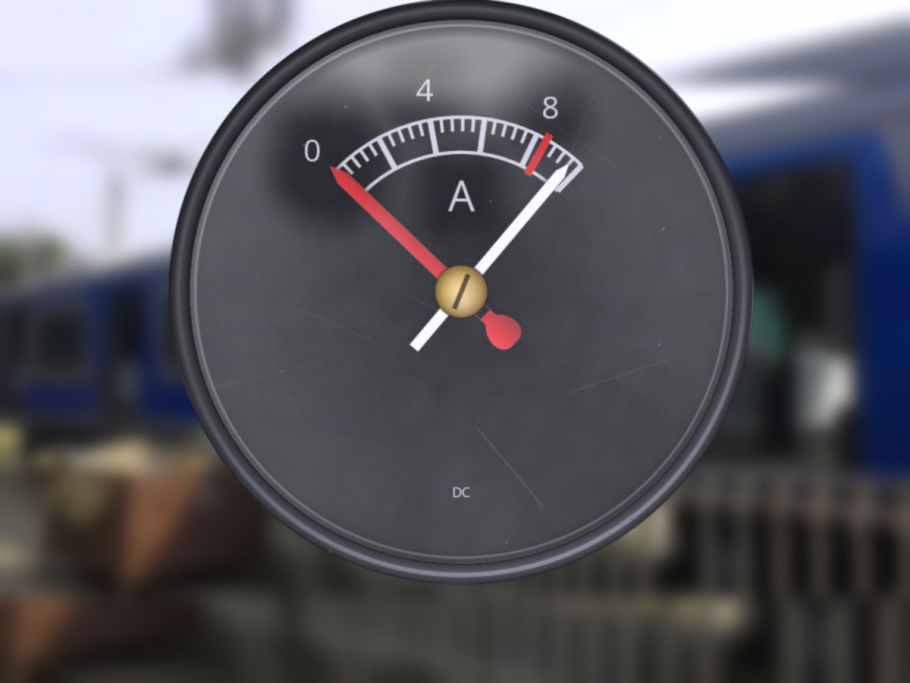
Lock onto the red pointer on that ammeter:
0 A
